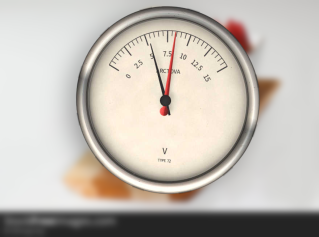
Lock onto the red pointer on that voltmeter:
8.5 V
